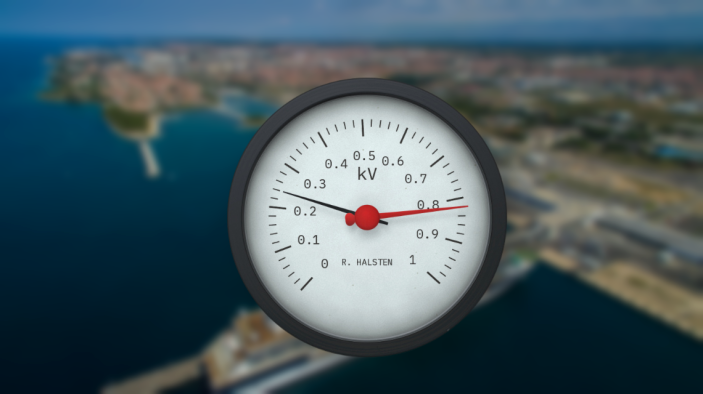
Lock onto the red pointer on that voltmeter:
0.82 kV
